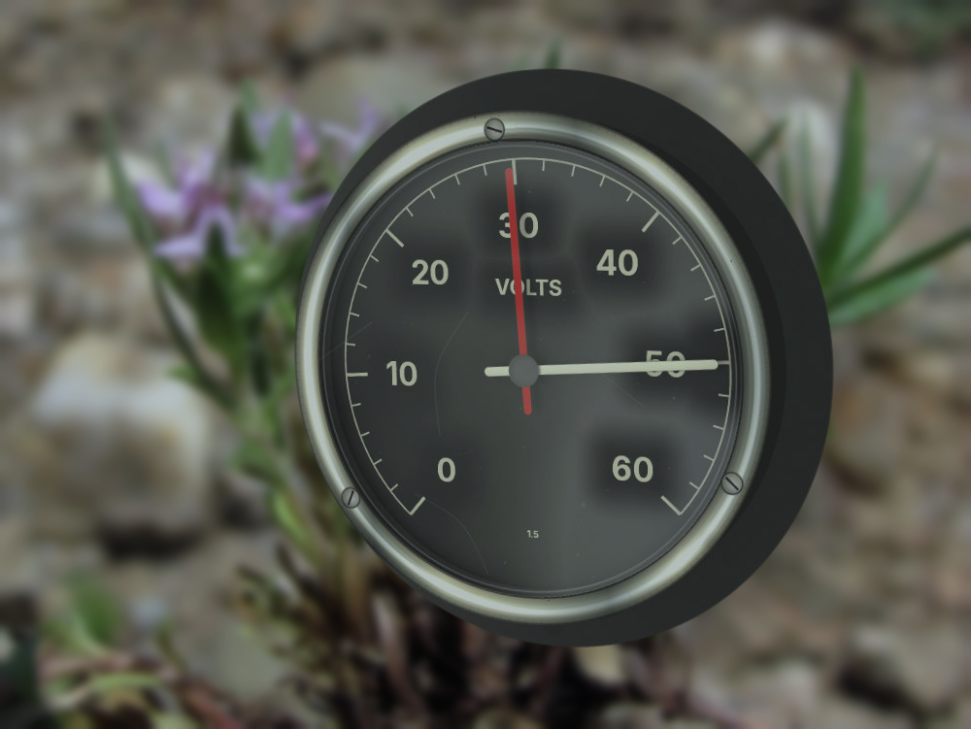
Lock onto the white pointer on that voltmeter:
50 V
